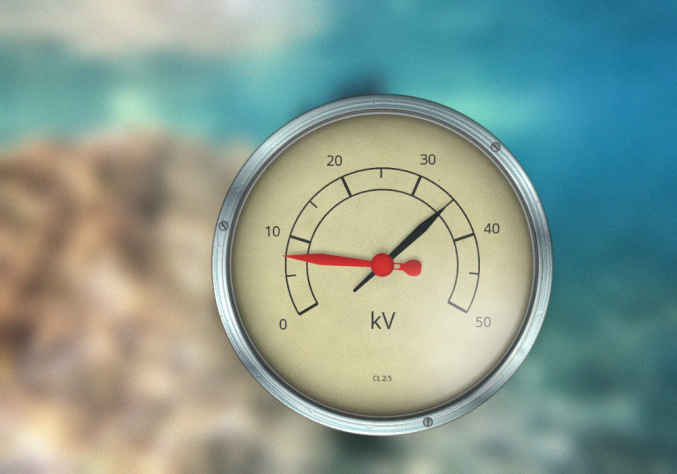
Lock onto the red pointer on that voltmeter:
7.5 kV
